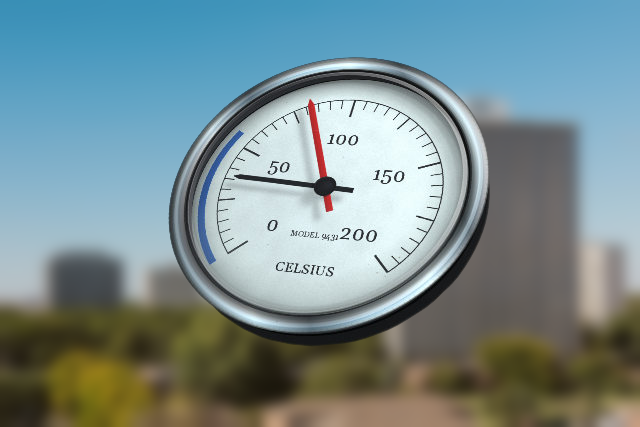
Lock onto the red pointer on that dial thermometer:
82.5 °C
